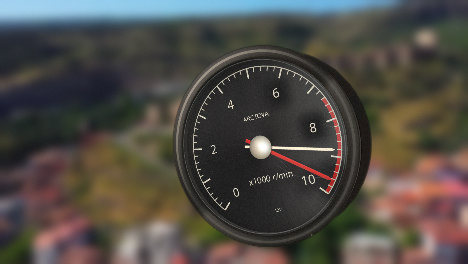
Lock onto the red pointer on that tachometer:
9600 rpm
